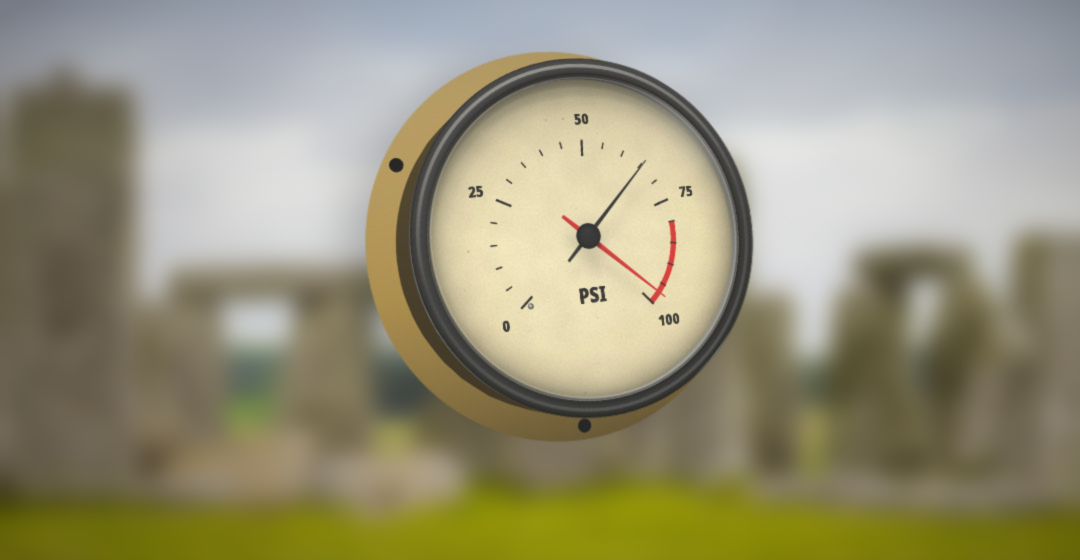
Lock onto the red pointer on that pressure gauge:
97.5 psi
